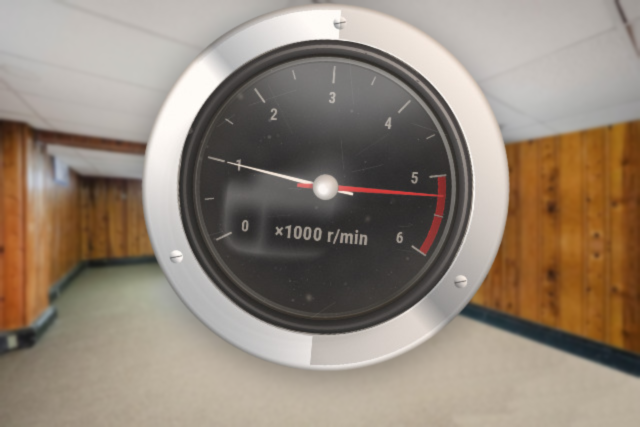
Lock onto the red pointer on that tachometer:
5250 rpm
